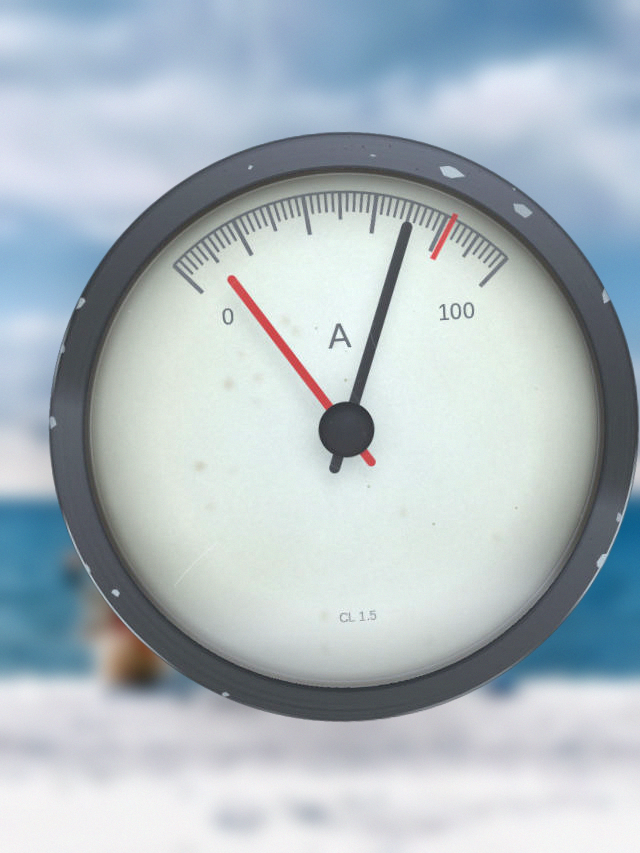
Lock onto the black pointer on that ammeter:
70 A
